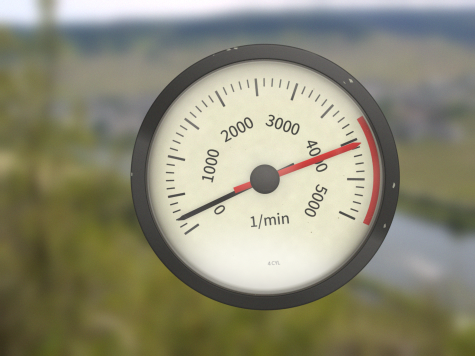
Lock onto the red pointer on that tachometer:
4050 rpm
